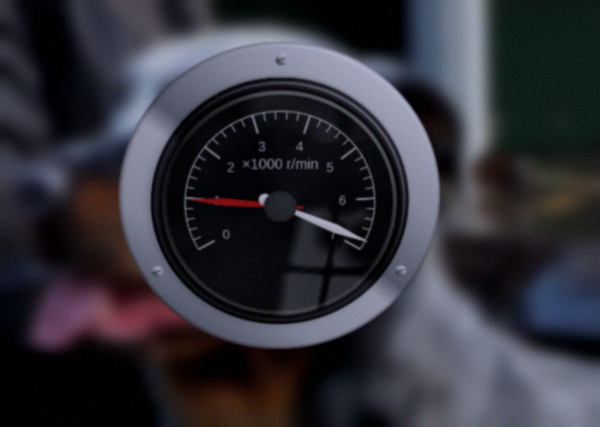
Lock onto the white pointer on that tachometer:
6800 rpm
